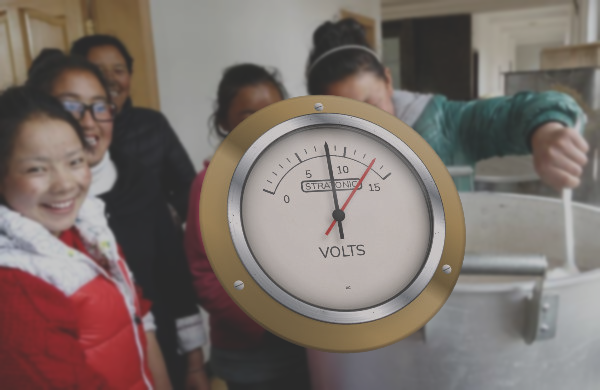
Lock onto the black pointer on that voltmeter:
8 V
